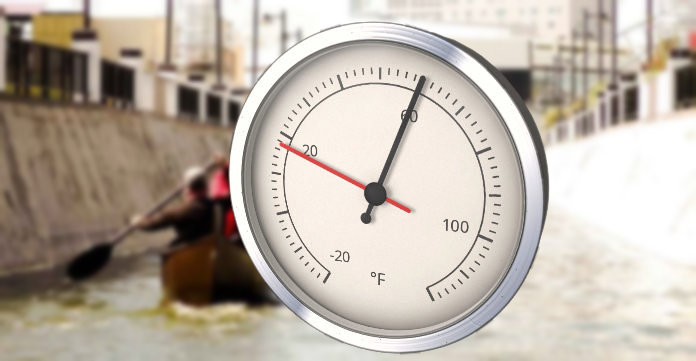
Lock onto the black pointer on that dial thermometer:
60 °F
